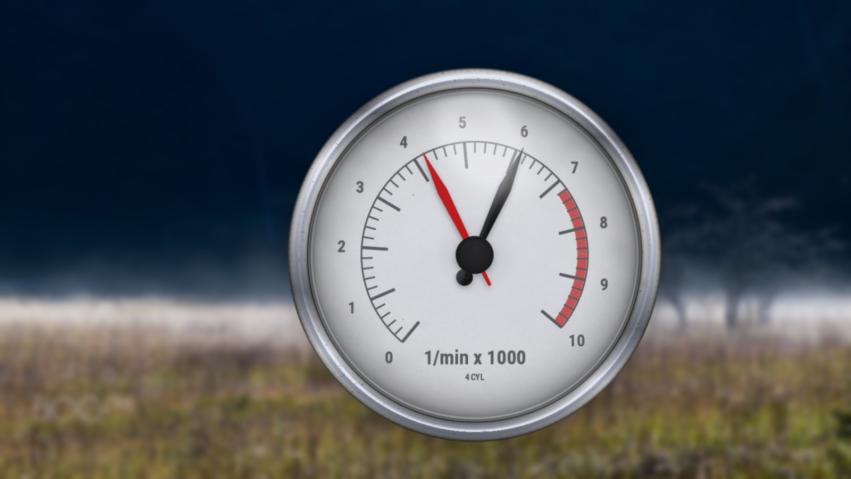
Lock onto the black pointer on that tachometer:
6100 rpm
